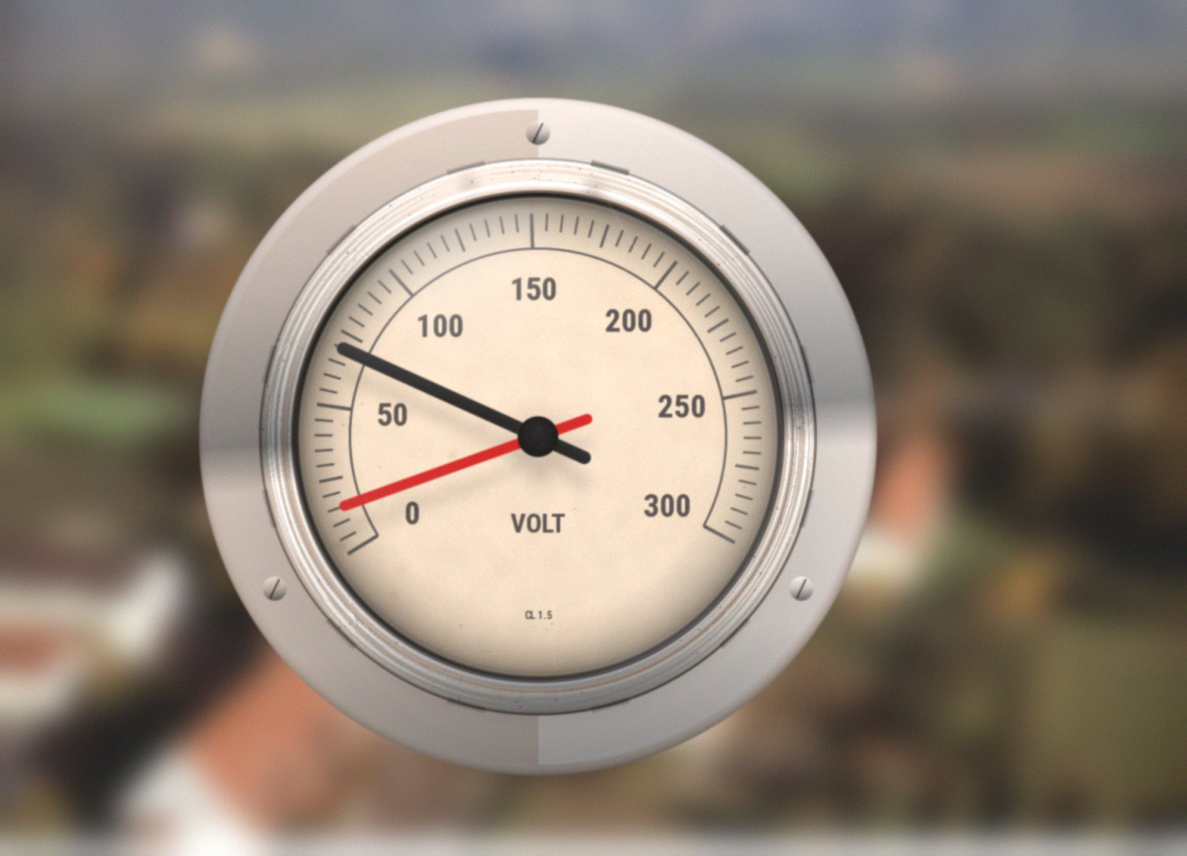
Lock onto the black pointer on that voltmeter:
70 V
